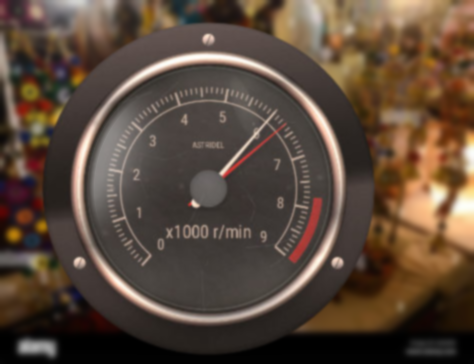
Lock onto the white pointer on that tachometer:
6000 rpm
